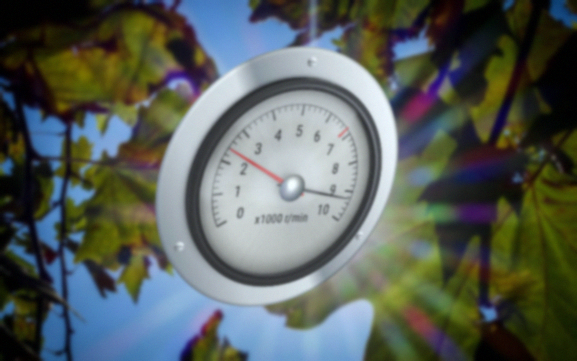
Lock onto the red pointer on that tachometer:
2400 rpm
